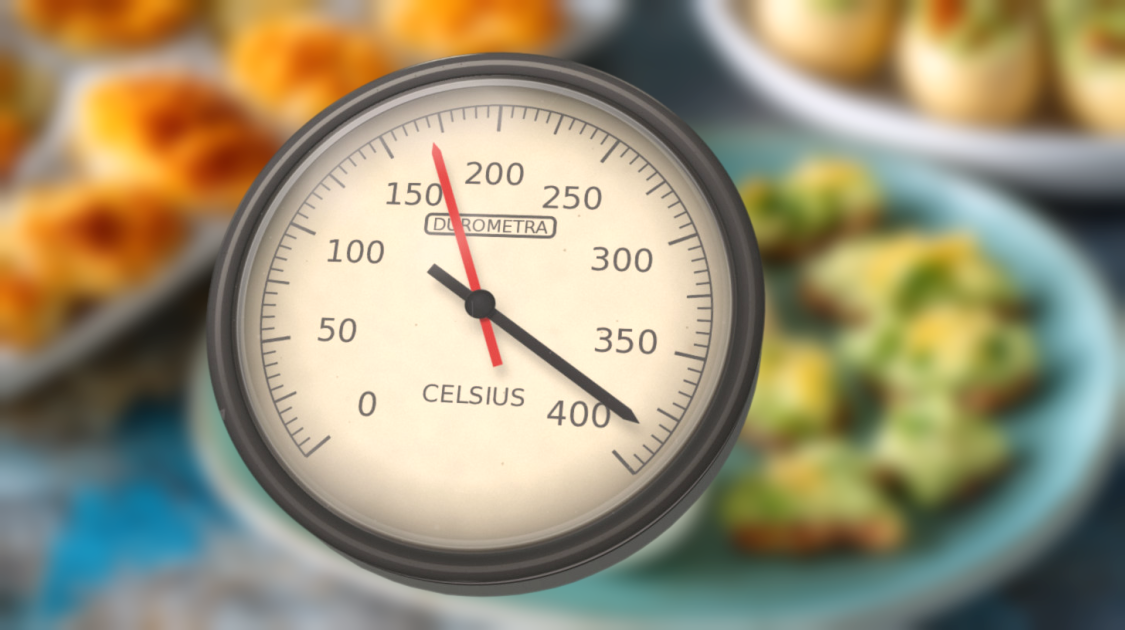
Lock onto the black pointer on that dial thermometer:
385 °C
